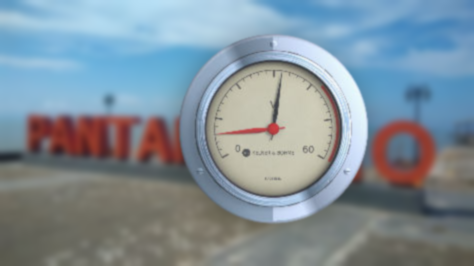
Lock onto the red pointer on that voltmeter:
6 V
